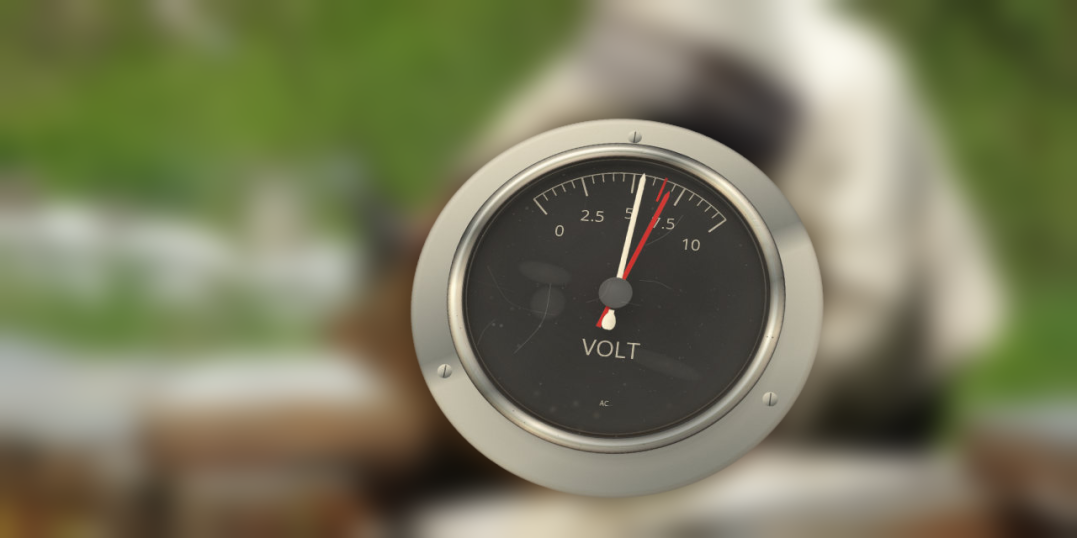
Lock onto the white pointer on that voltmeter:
5.5 V
